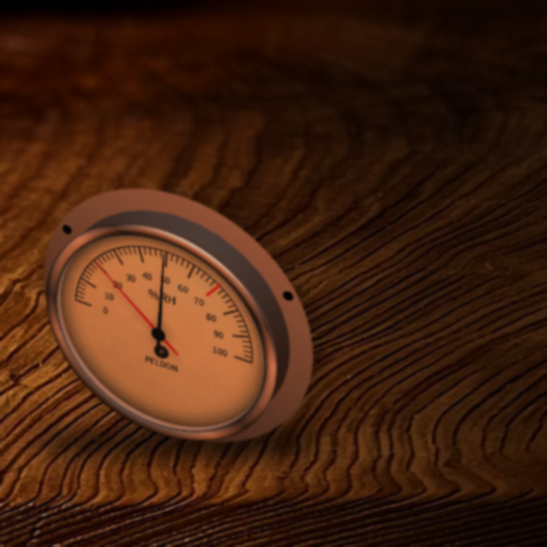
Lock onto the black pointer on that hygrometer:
50 %
